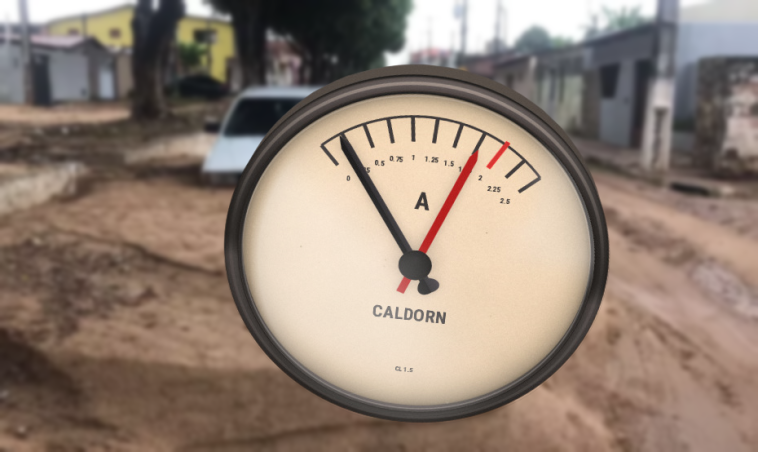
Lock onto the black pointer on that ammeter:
0.25 A
